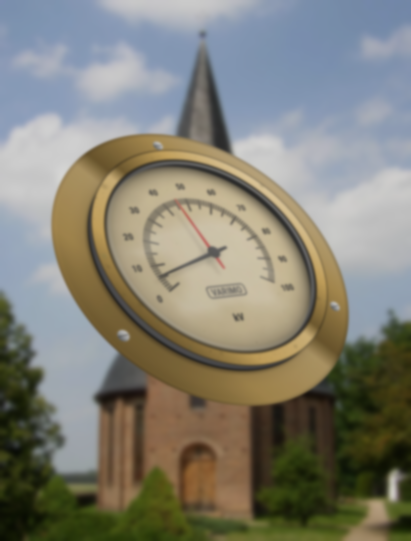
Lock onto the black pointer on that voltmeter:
5 kV
